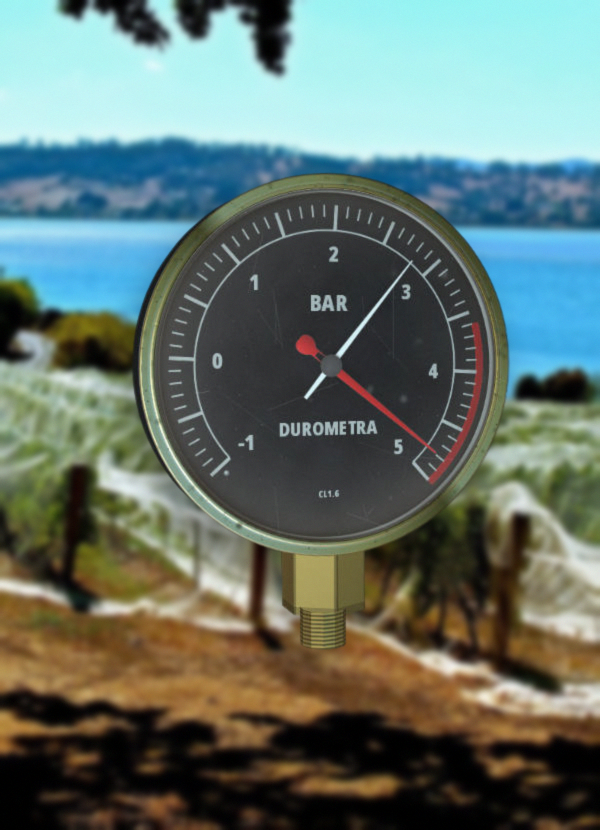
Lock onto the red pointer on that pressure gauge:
4.8 bar
